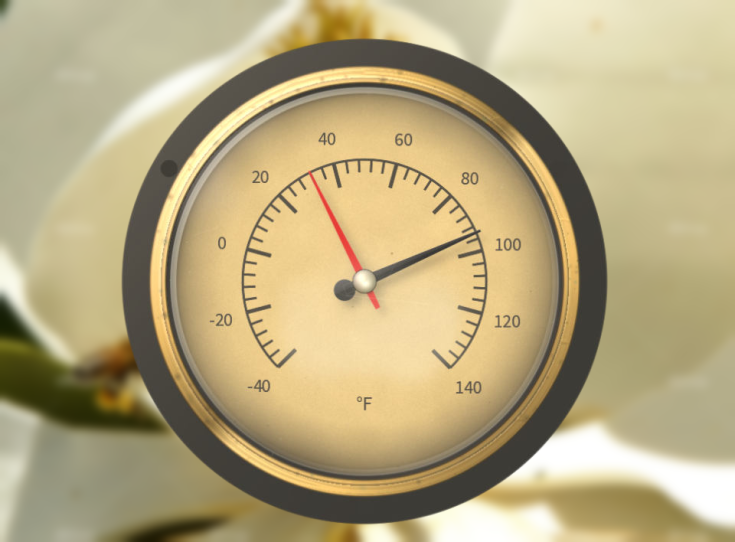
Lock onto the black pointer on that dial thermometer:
94 °F
